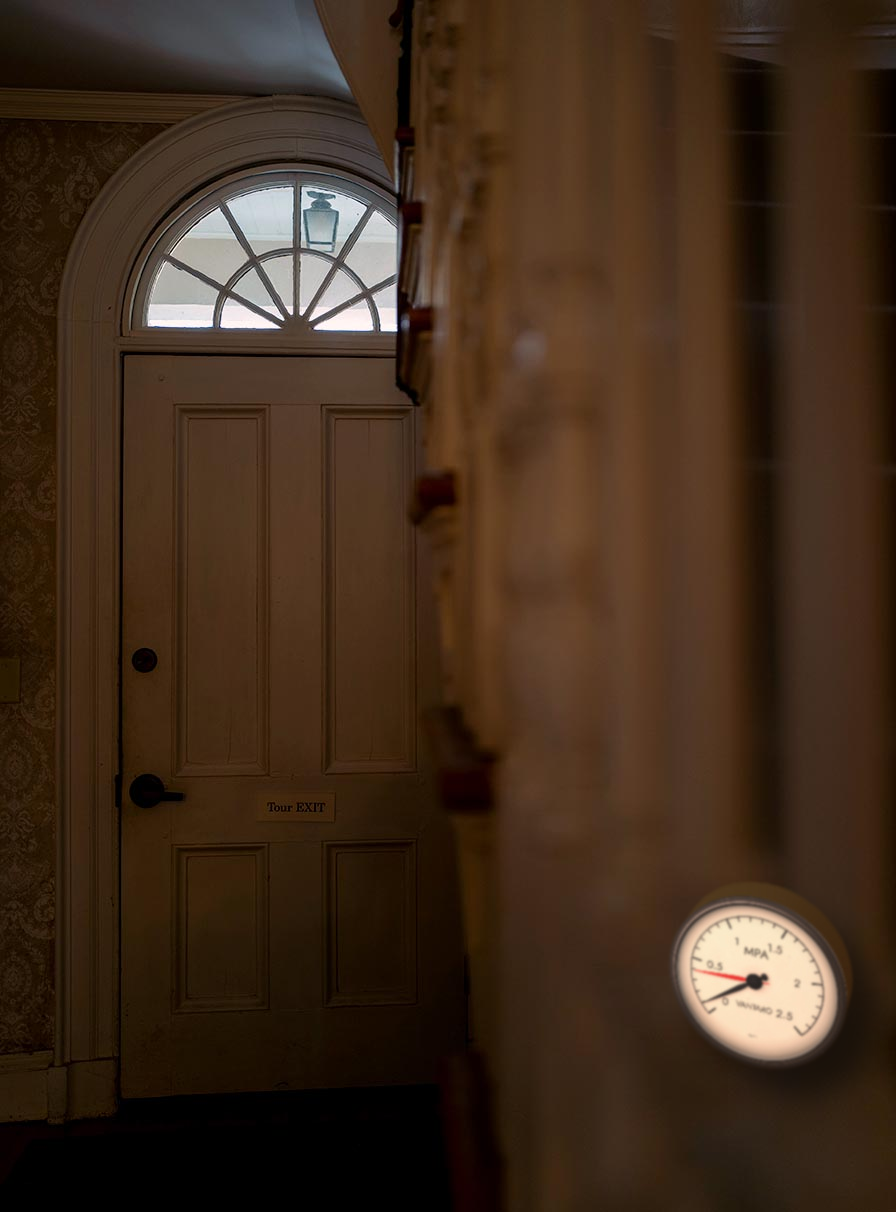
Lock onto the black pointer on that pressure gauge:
0.1 MPa
